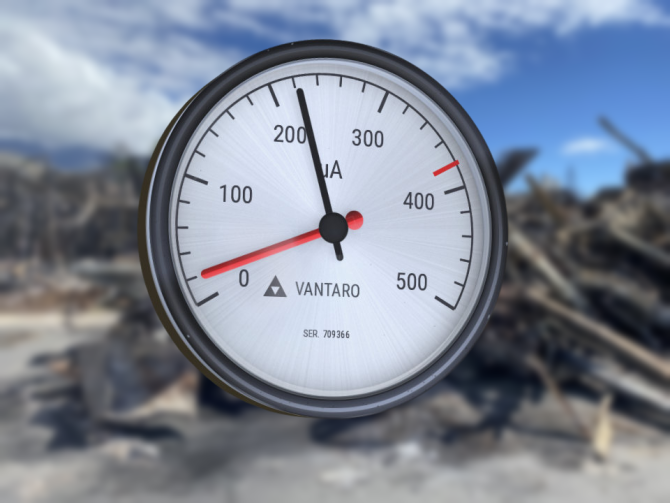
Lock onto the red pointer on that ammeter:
20 µA
